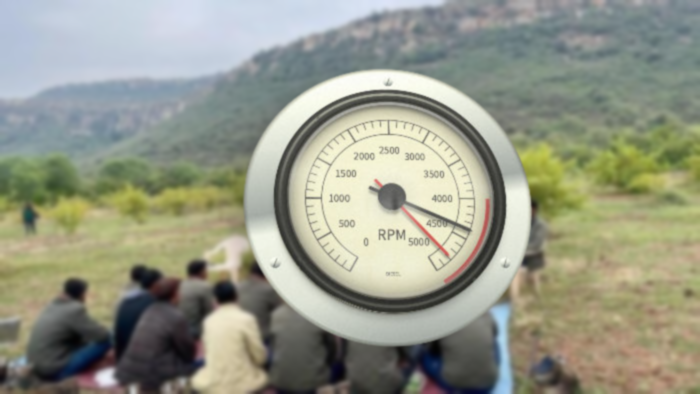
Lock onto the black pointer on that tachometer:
4400 rpm
